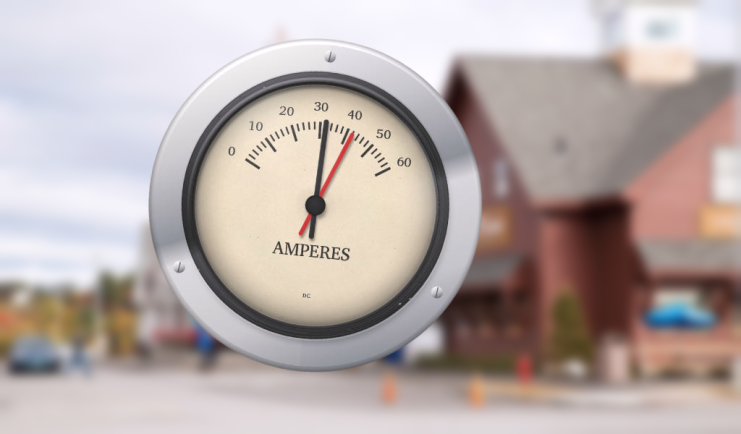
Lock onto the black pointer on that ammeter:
32 A
